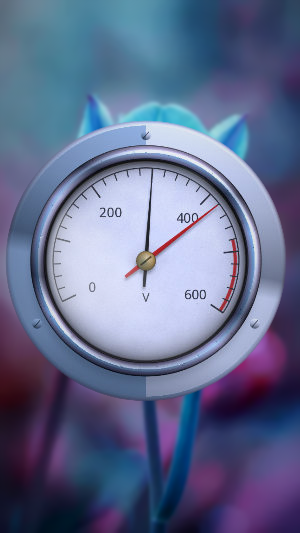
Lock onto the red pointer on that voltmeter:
420 V
